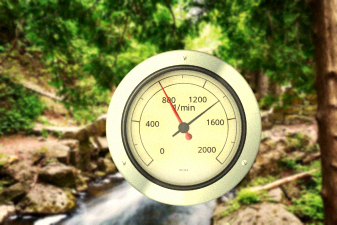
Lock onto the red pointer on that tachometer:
800 rpm
